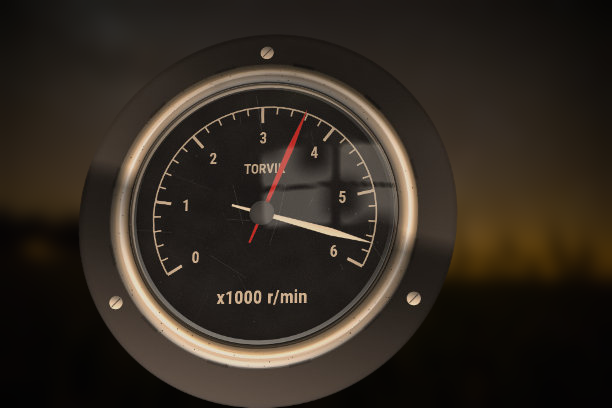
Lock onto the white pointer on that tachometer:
5700 rpm
